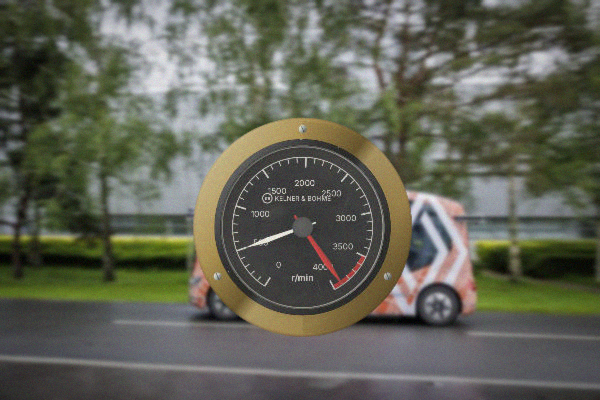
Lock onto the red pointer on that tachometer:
3900 rpm
